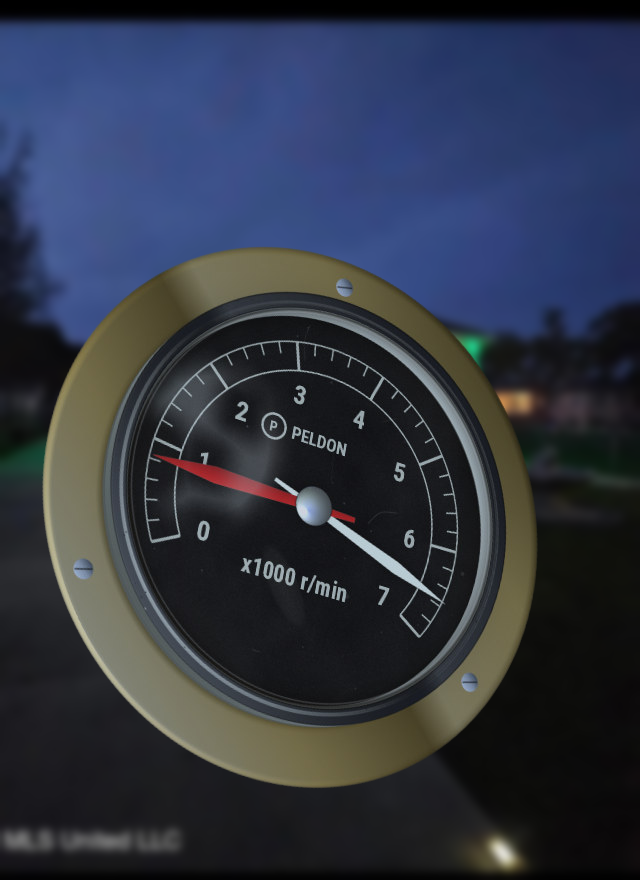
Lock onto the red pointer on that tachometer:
800 rpm
